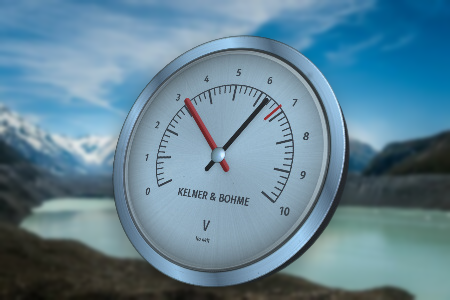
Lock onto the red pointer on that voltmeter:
3.2 V
